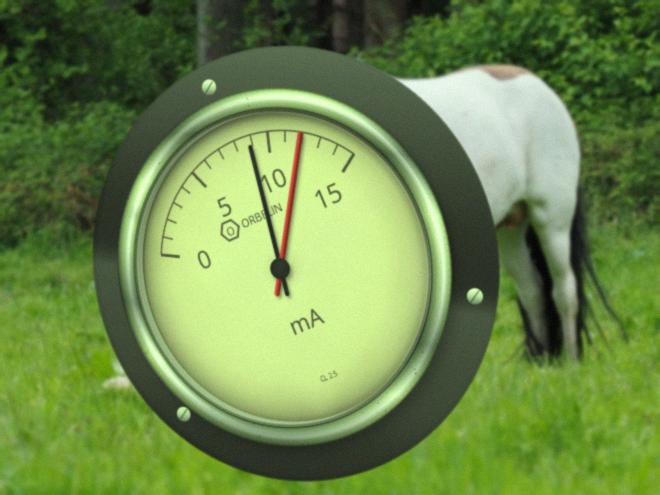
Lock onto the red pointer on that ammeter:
12 mA
